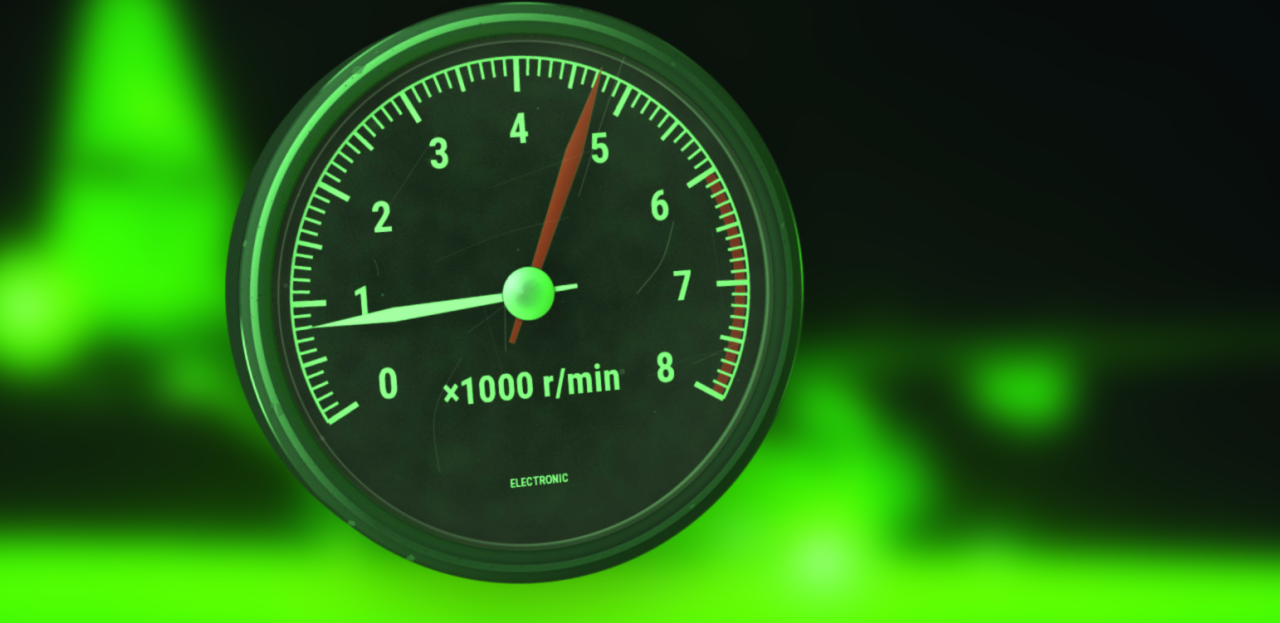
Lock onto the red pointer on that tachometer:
4700 rpm
